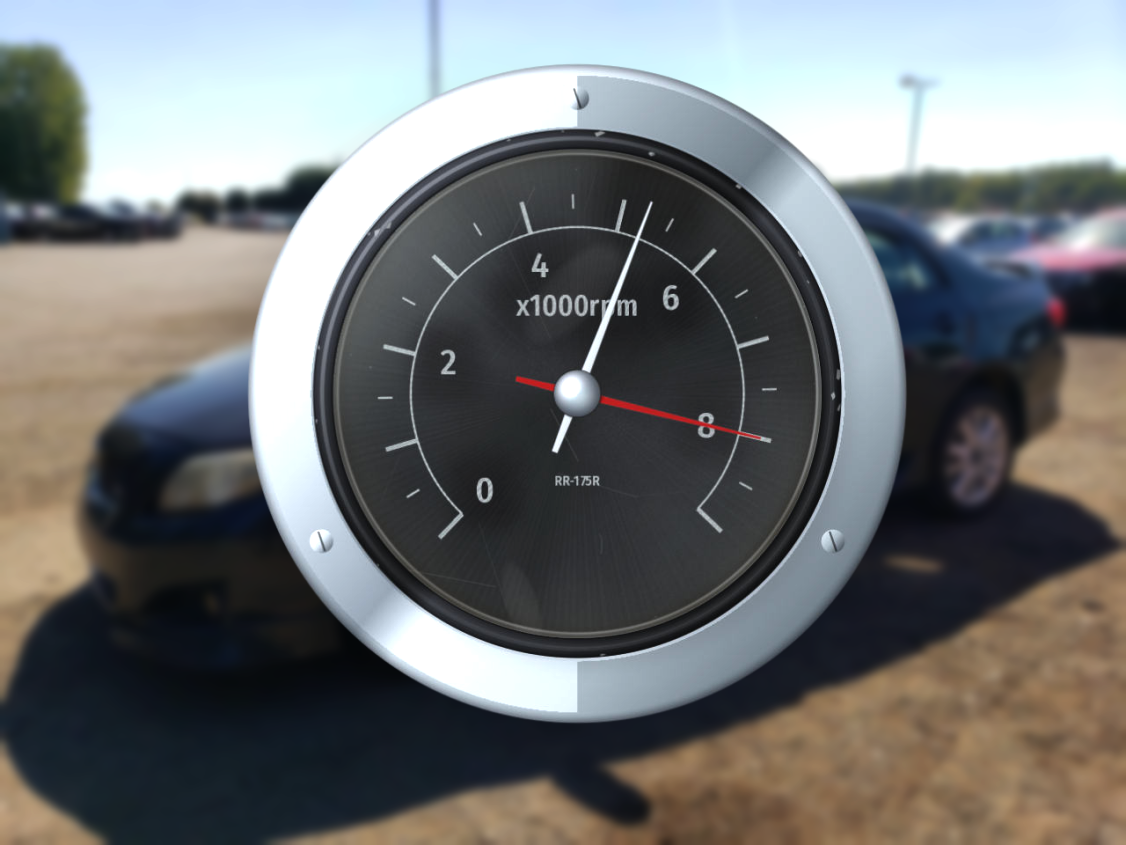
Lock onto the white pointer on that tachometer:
5250 rpm
